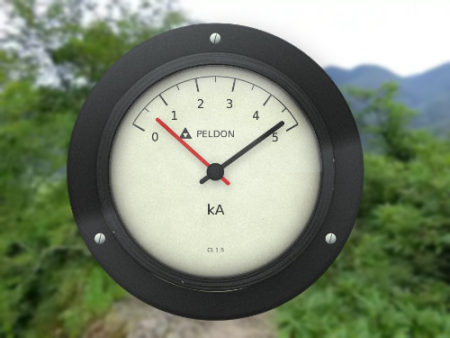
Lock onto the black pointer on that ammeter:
4.75 kA
